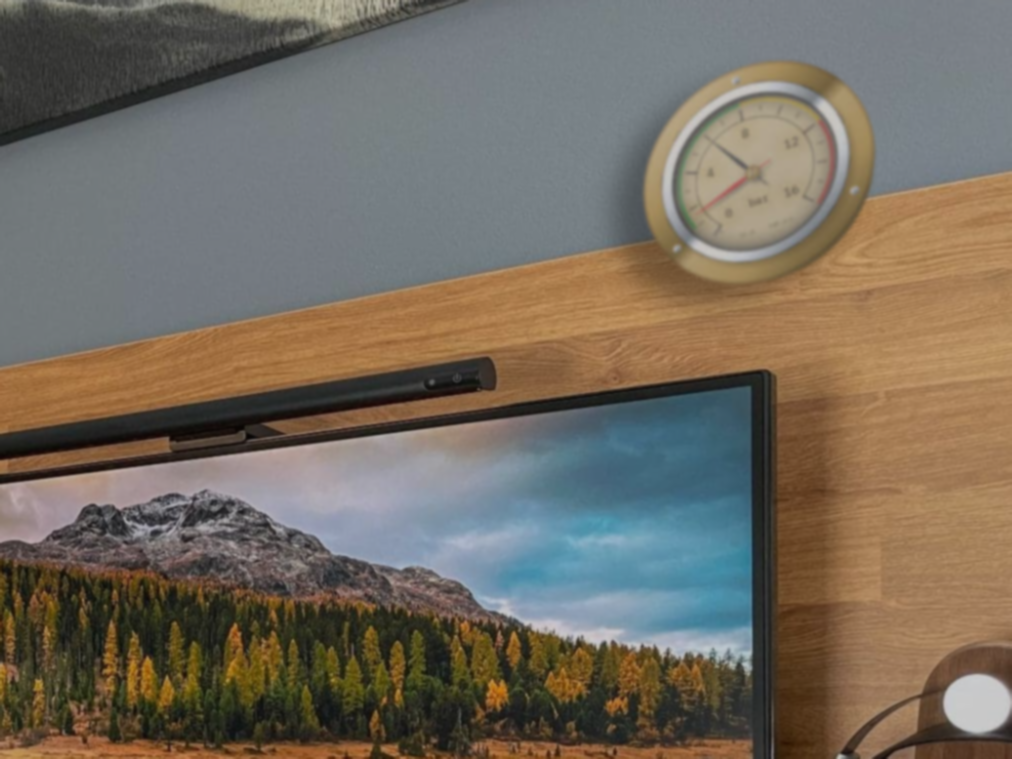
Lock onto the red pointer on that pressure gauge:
1.5 bar
